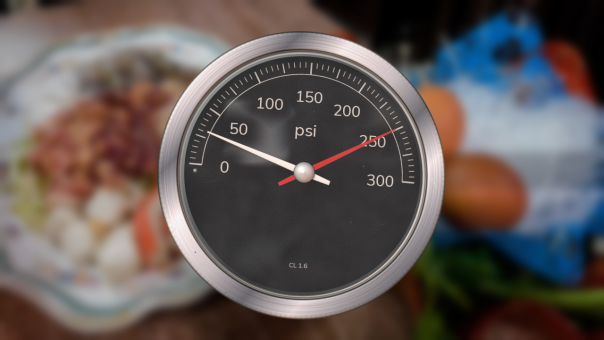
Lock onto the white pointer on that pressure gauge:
30 psi
